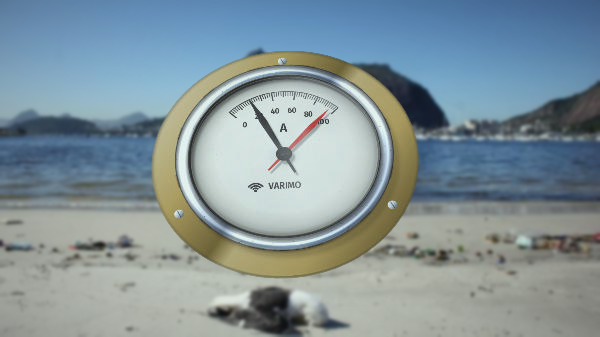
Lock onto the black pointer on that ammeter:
20 A
